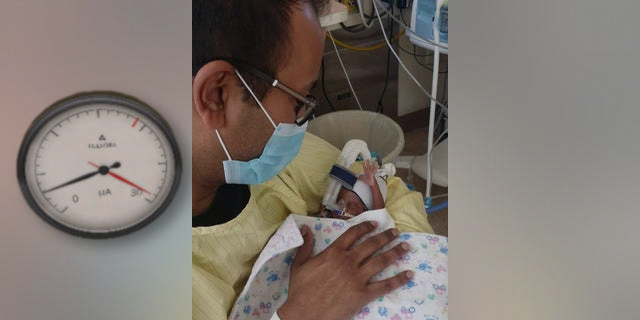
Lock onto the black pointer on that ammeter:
3 µA
